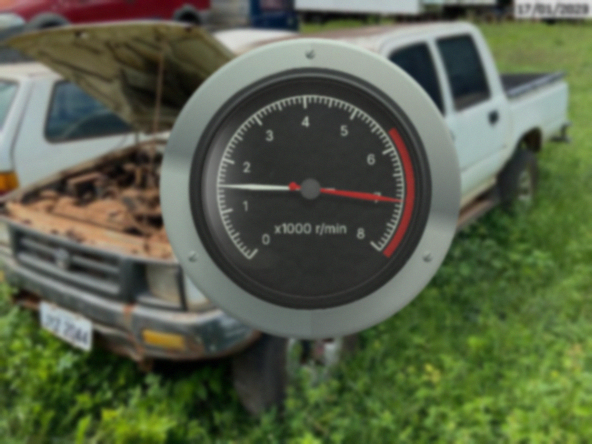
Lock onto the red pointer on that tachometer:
7000 rpm
